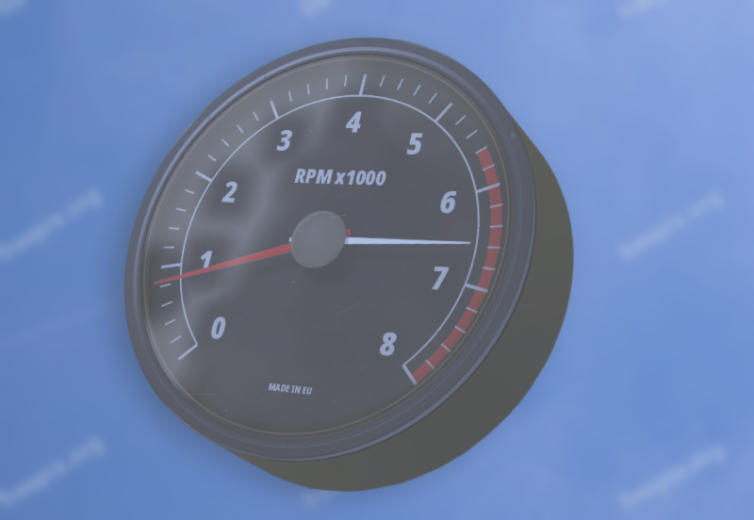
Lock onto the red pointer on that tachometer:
800 rpm
